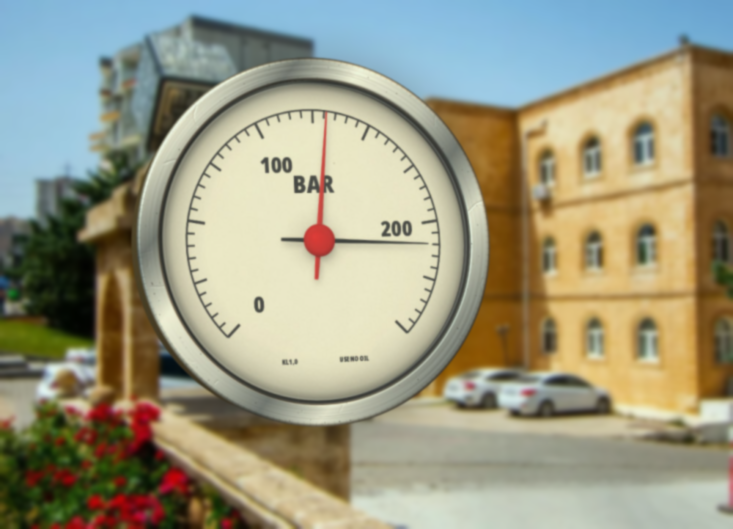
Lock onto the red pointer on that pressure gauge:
130 bar
